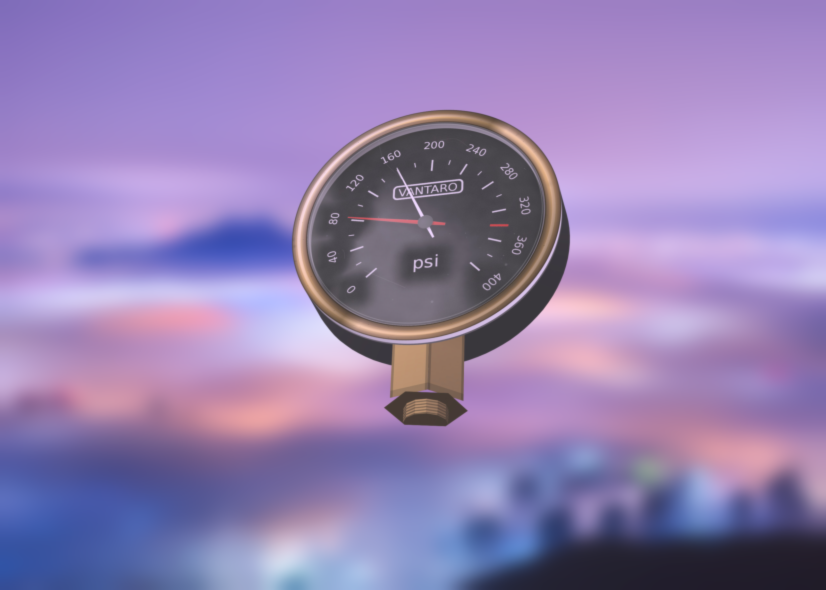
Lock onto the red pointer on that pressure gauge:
80 psi
